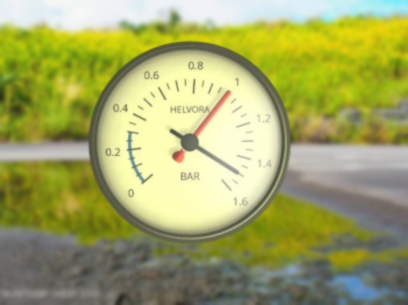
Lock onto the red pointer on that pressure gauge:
1 bar
